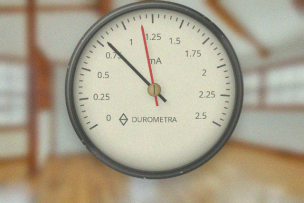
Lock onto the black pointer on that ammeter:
0.8 mA
